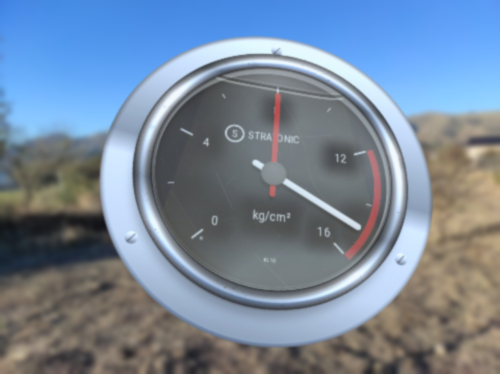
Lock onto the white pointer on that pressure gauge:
15 kg/cm²
